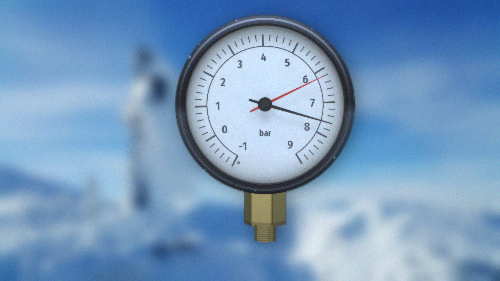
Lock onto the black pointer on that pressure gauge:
7.6 bar
